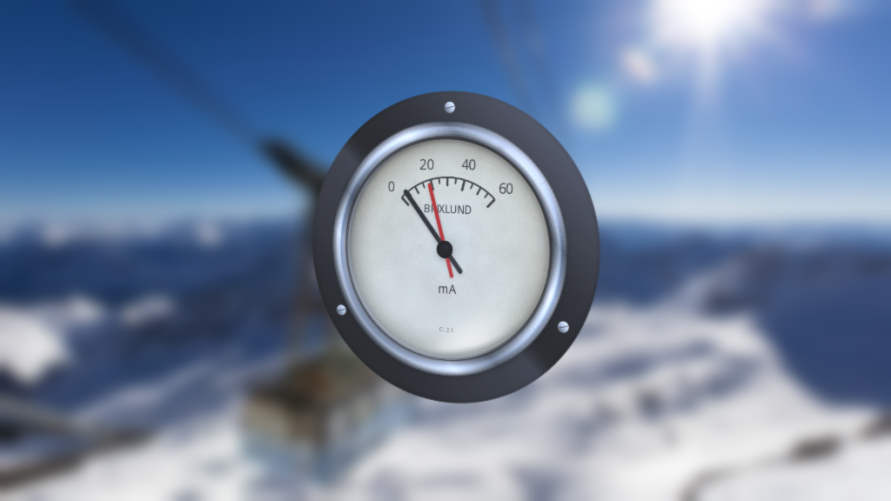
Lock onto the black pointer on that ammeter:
5 mA
